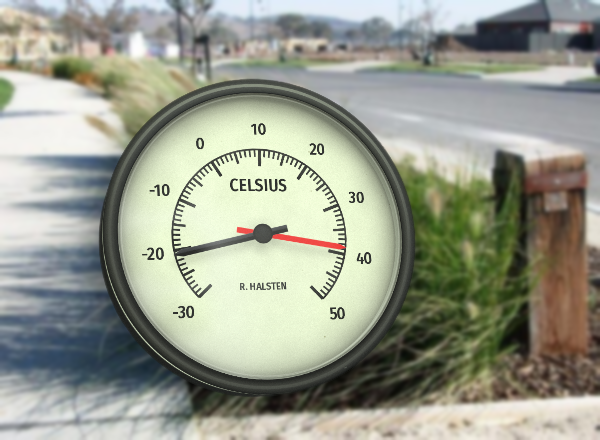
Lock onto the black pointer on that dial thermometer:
-21 °C
